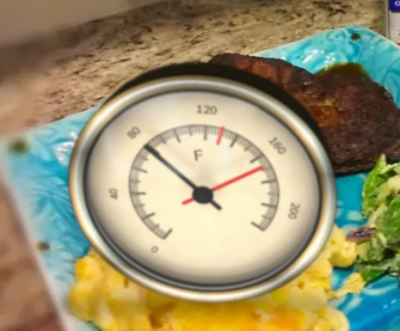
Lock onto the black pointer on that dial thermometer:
80 °F
